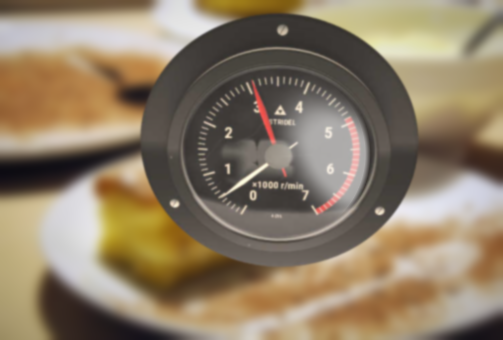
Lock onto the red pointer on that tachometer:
3100 rpm
